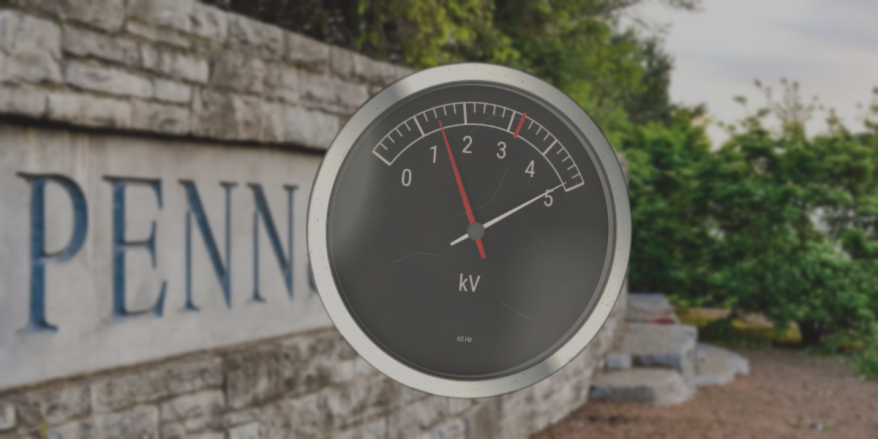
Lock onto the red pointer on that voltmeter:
1.4 kV
